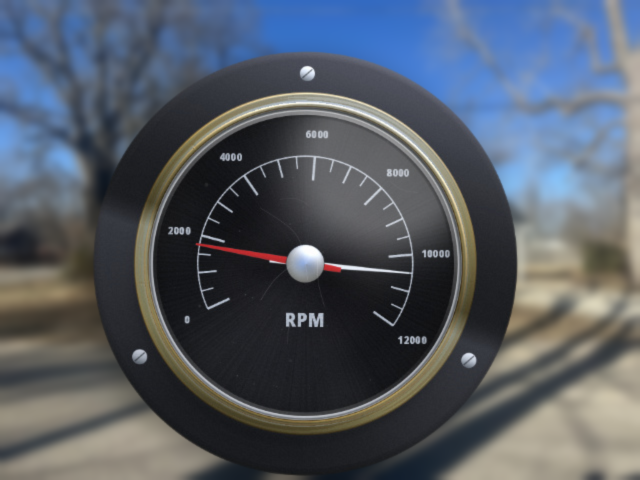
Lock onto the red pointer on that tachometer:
1750 rpm
